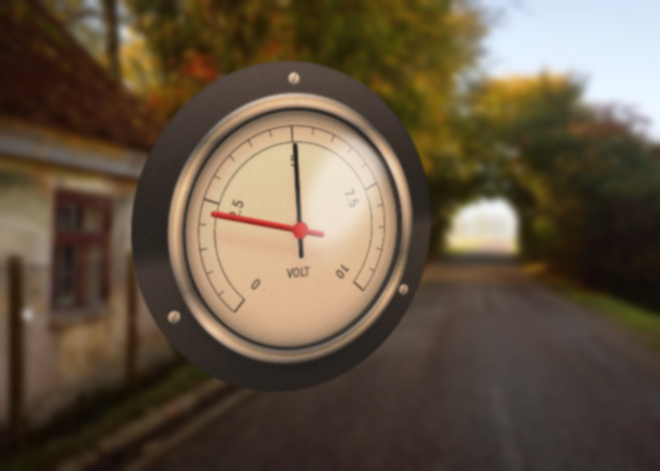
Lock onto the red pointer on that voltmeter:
2.25 V
